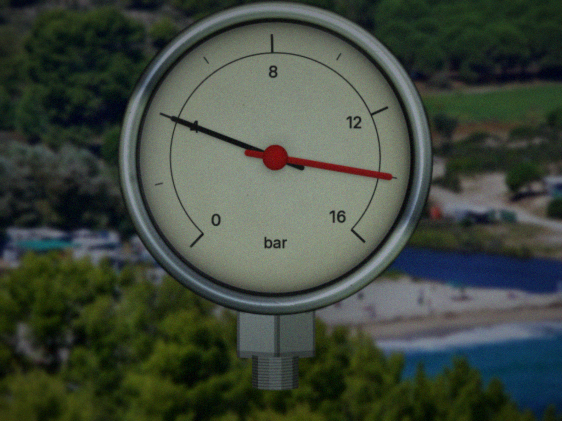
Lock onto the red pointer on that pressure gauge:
14 bar
